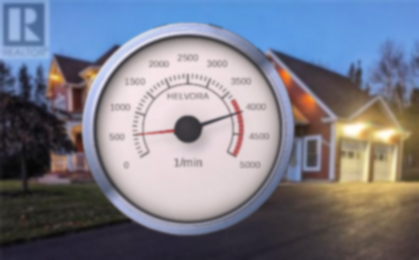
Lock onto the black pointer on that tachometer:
4000 rpm
